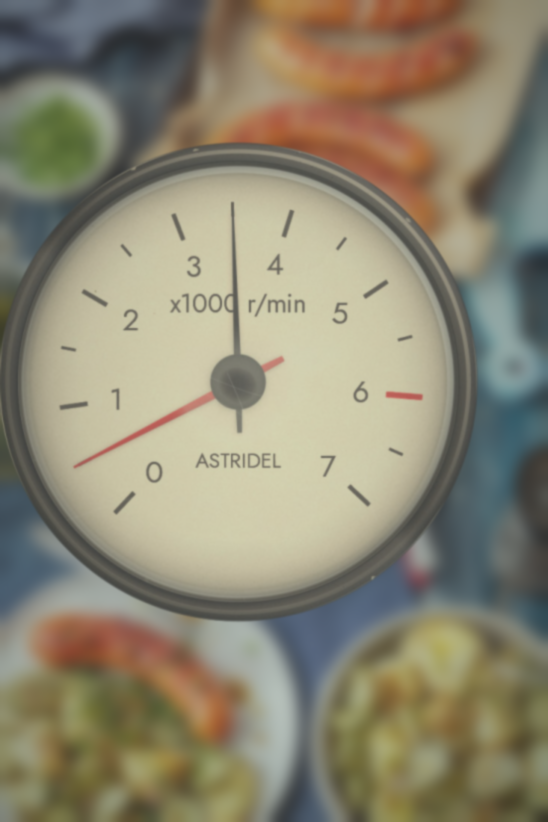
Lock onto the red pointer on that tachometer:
500 rpm
